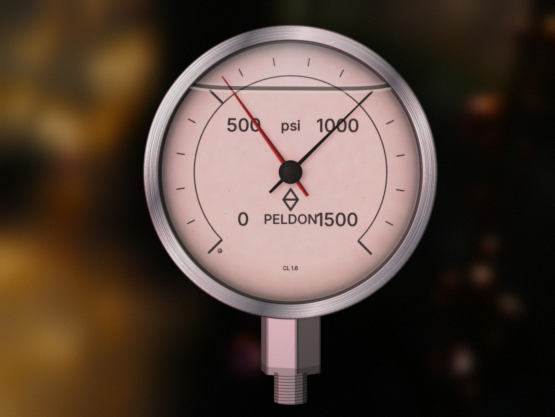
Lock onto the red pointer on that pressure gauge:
550 psi
